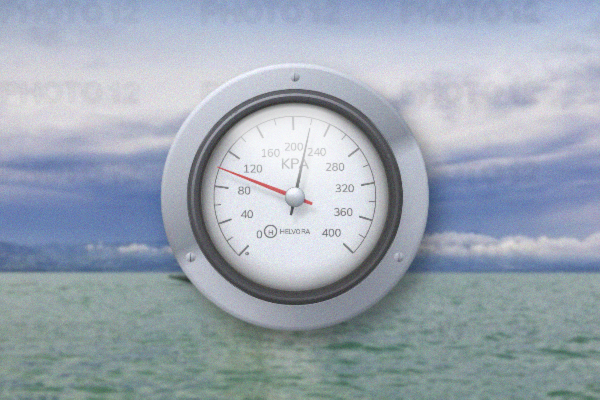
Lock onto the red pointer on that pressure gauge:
100 kPa
